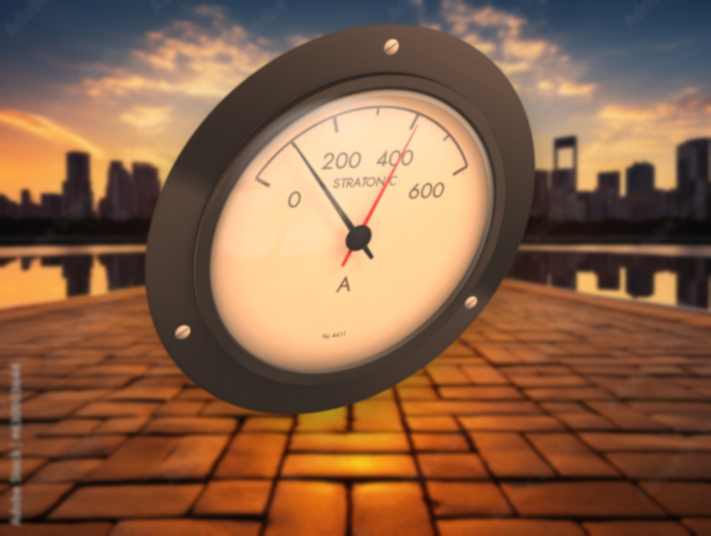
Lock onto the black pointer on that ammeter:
100 A
